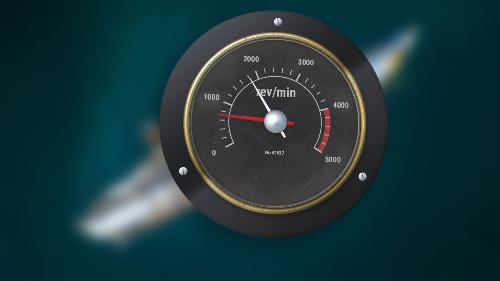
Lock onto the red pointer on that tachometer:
700 rpm
